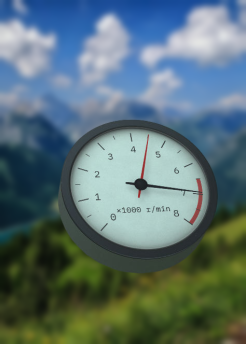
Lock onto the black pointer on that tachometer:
7000 rpm
